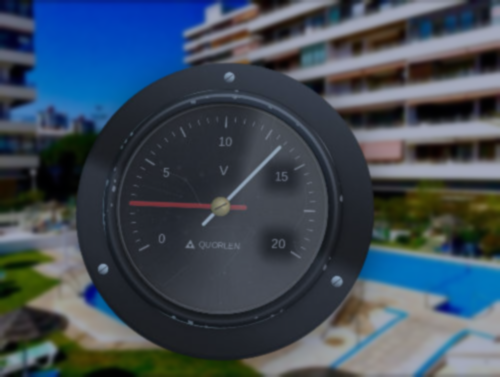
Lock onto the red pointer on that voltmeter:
2.5 V
